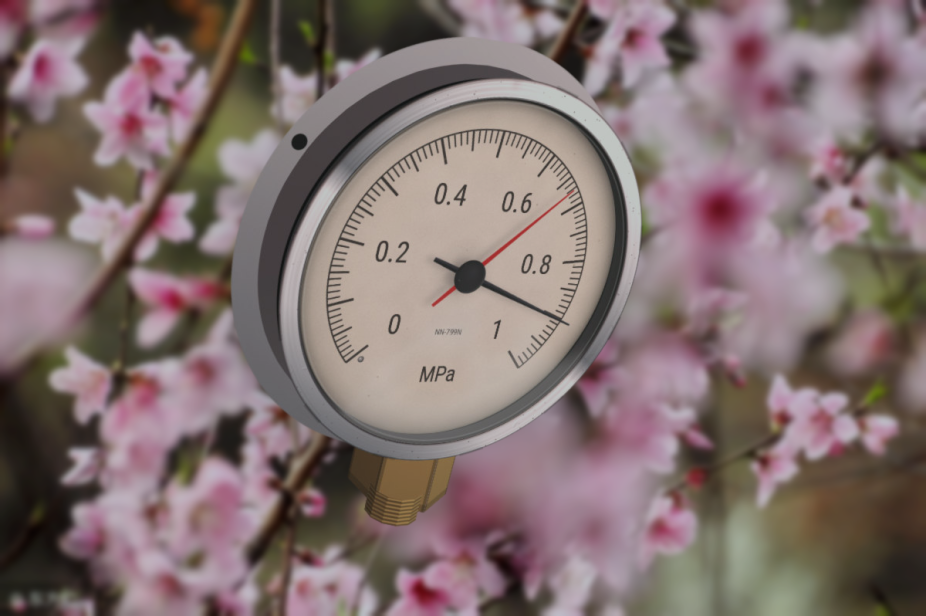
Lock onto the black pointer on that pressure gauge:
0.9 MPa
